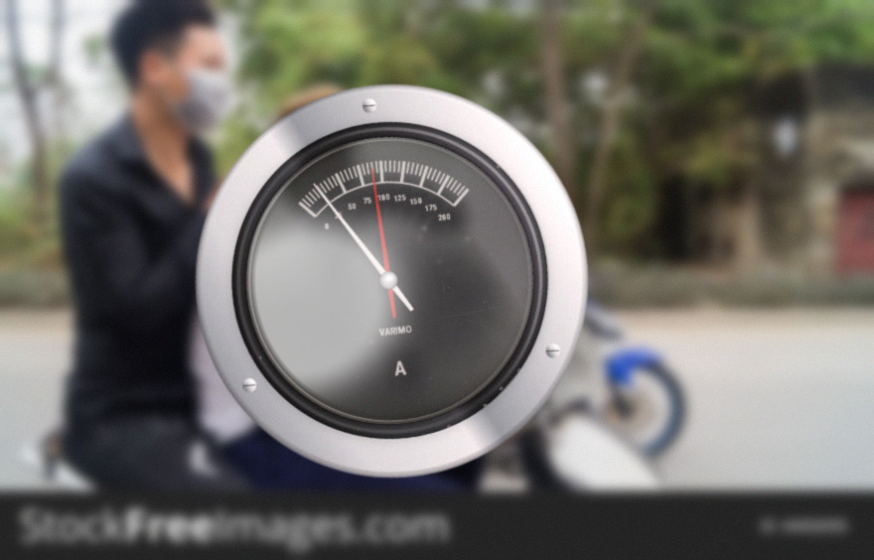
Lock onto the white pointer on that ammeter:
25 A
